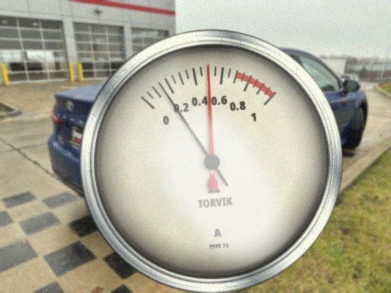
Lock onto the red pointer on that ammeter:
0.5 A
